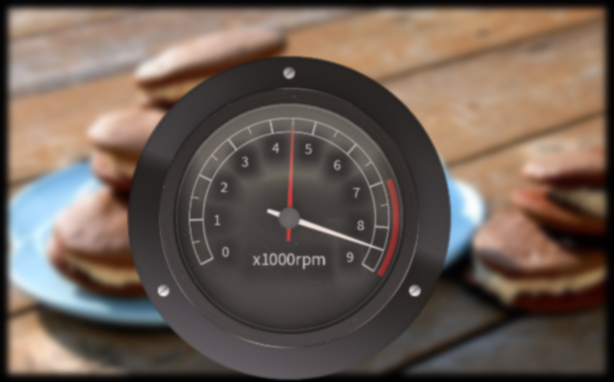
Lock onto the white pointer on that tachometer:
8500 rpm
